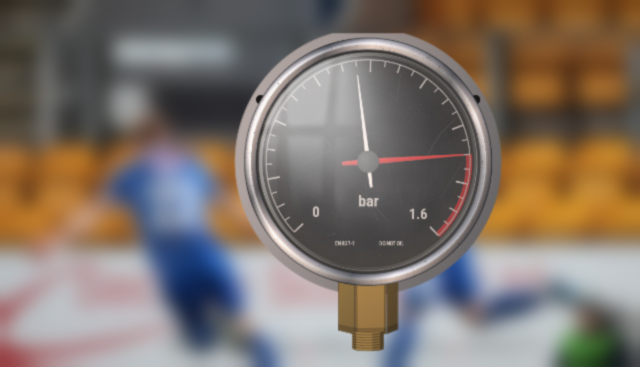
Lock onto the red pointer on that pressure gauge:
1.3 bar
